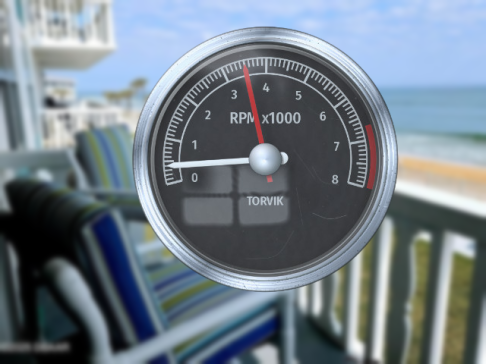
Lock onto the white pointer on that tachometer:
400 rpm
